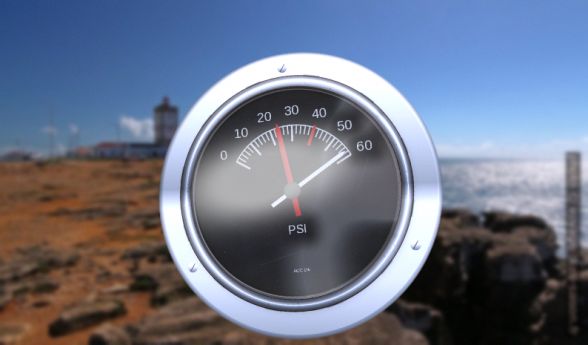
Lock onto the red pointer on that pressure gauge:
24 psi
